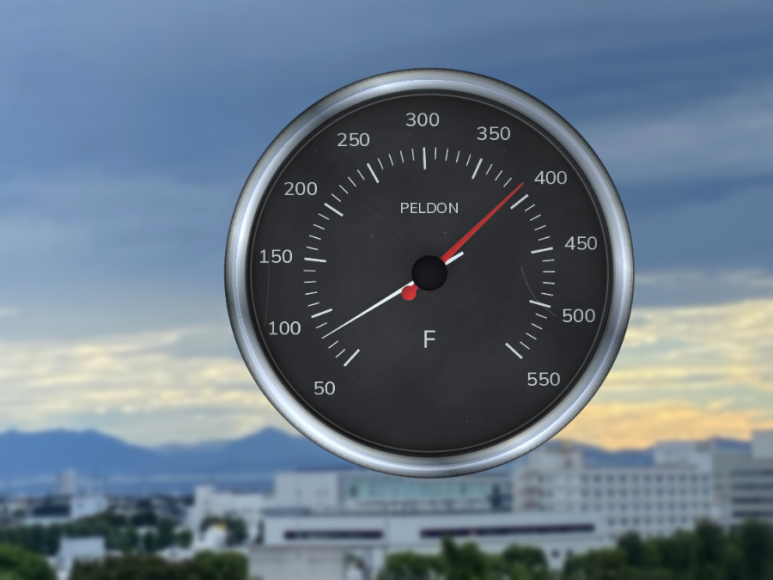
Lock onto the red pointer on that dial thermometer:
390 °F
